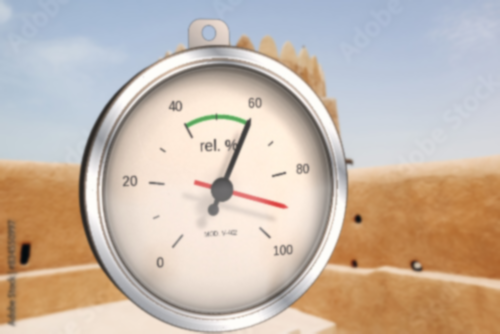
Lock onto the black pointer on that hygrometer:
60 %
